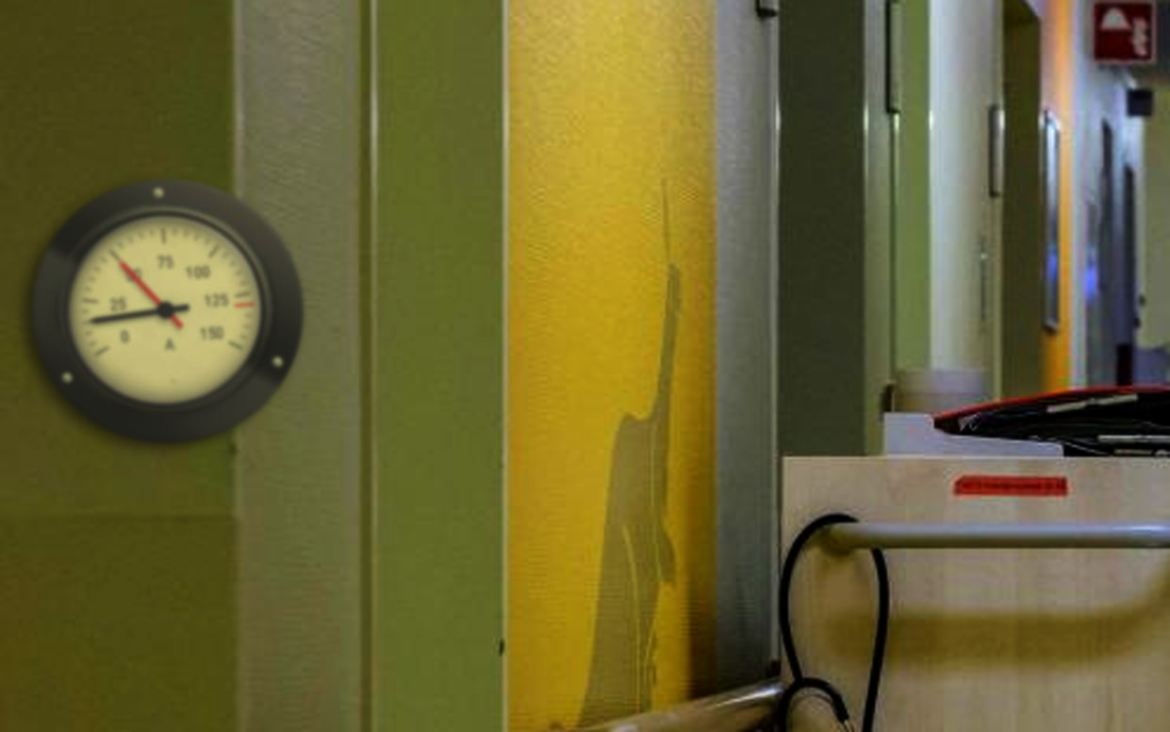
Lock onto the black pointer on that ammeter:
15 A
